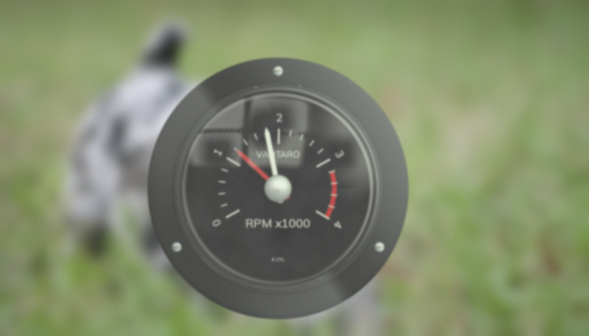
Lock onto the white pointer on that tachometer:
1800 rpm
